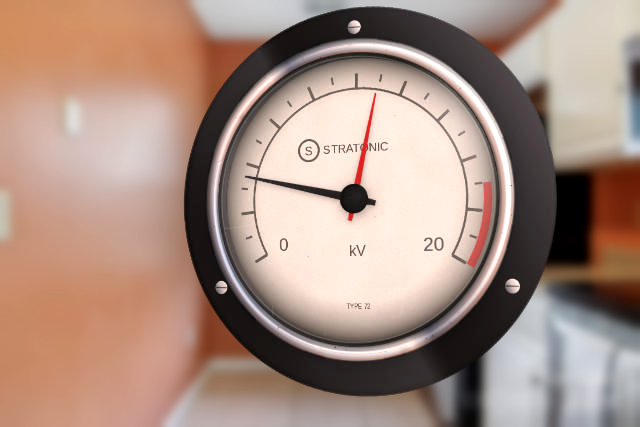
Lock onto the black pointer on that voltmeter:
3.5 kV
